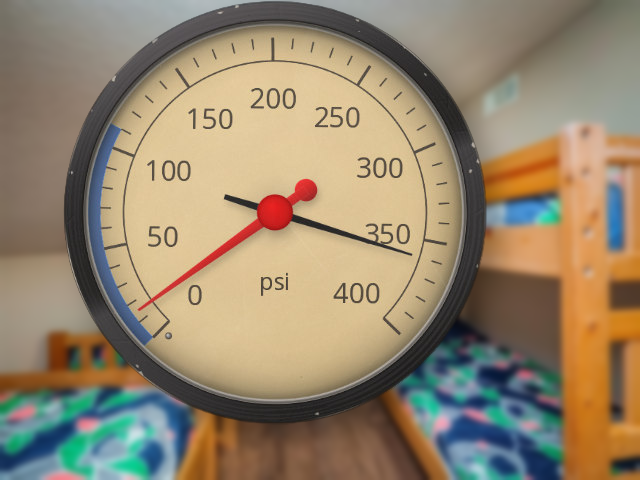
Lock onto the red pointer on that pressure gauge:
15 psi
